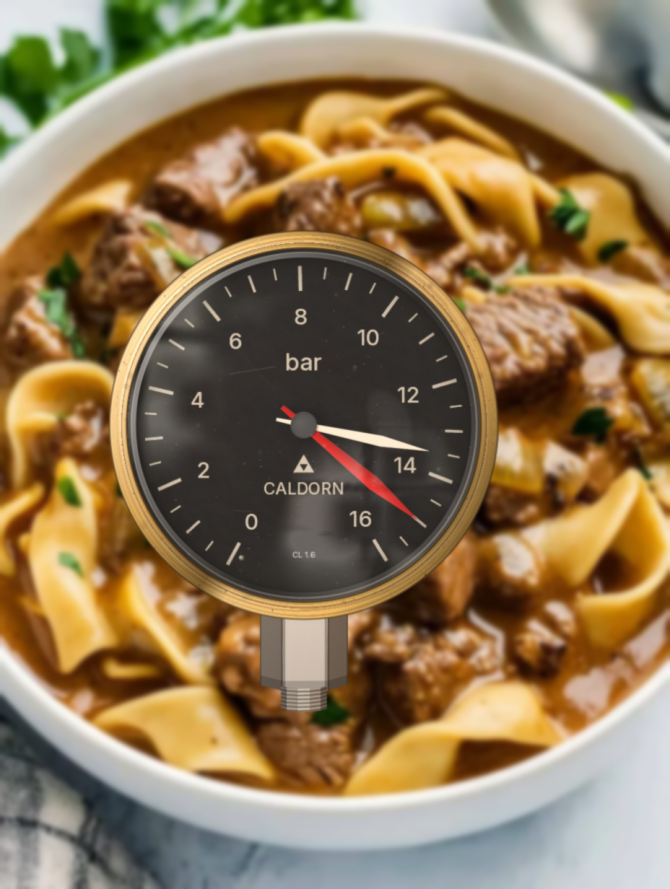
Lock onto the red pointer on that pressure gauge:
15 bar
